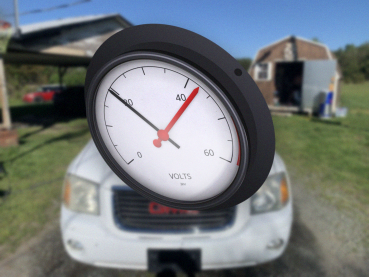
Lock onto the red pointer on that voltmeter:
42.5 V
